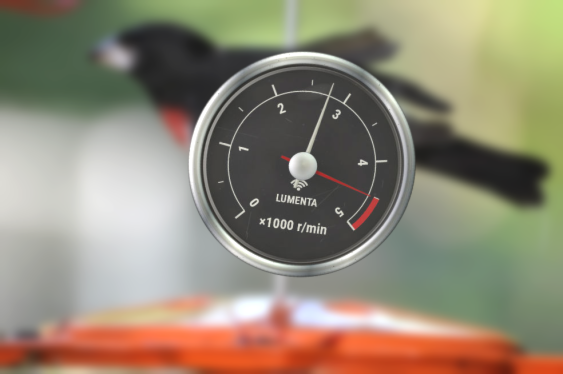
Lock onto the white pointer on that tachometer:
2750 rpm
